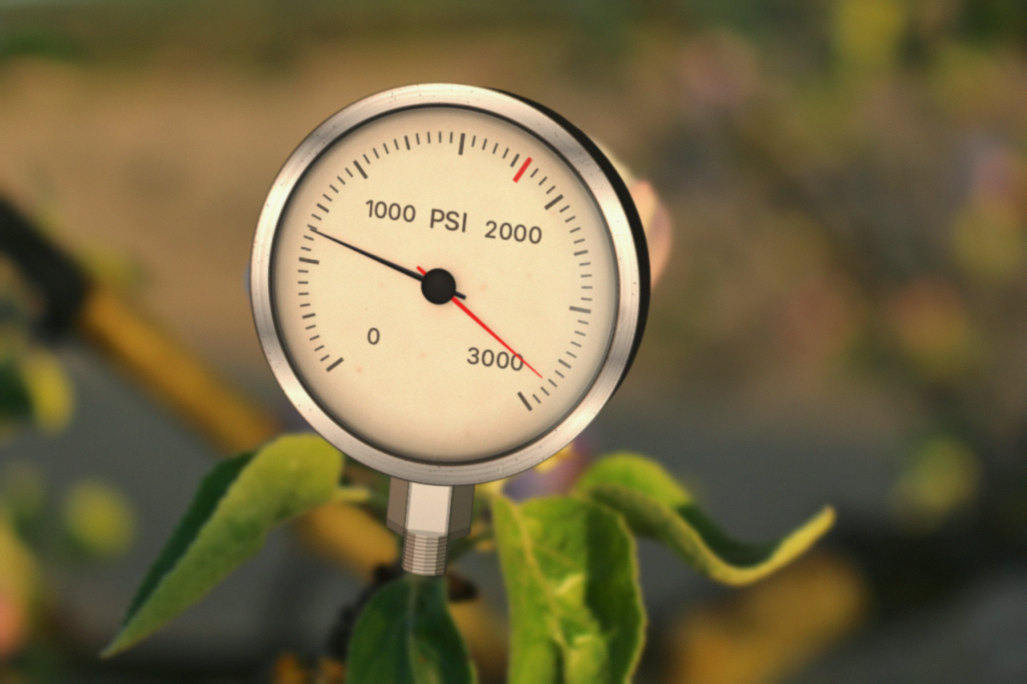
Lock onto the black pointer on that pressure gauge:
650 psi
